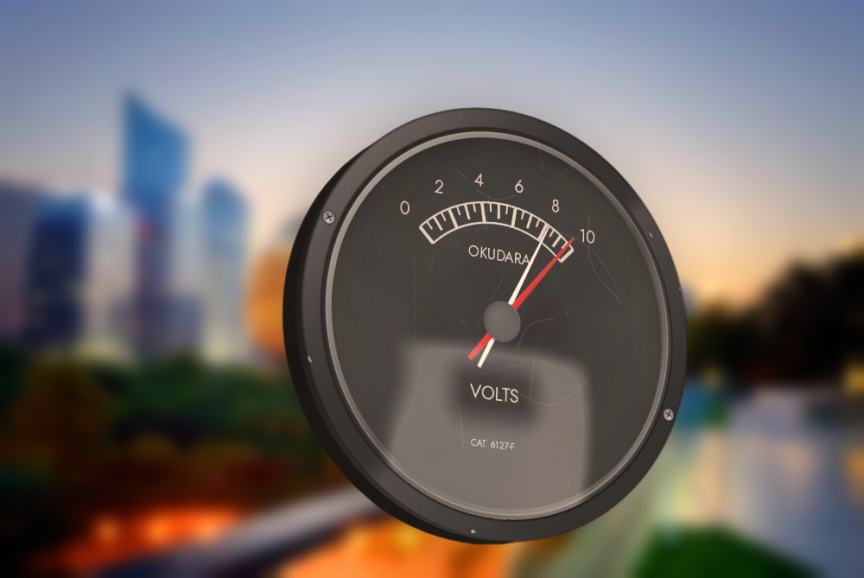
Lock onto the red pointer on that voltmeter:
9.5 V
